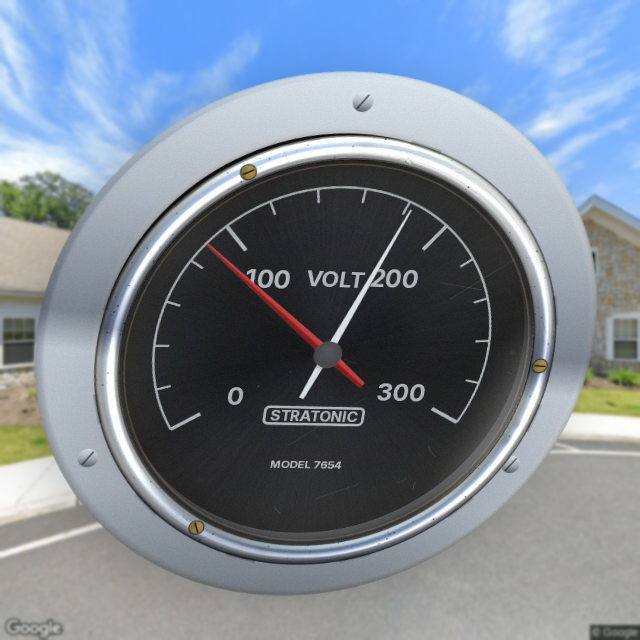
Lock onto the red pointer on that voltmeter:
90 V
